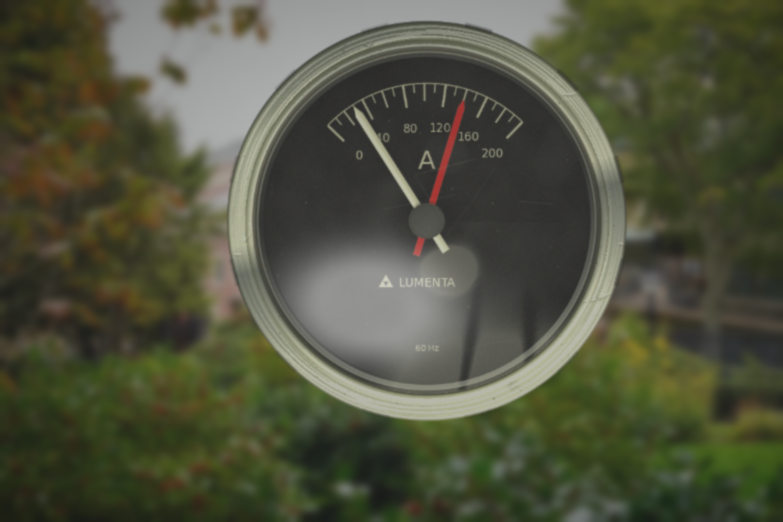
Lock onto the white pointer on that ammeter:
30 A
